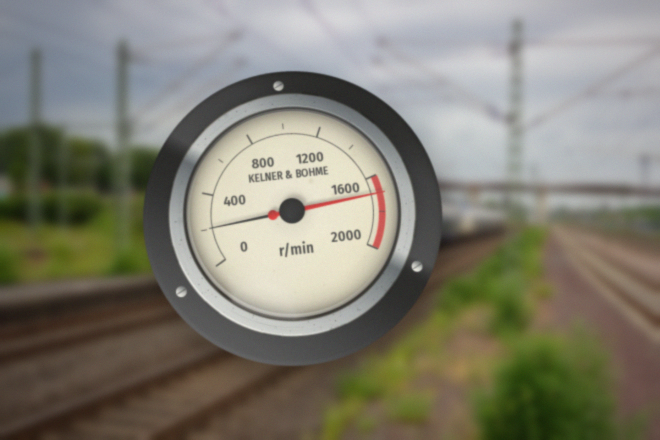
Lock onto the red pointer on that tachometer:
1700 rpm
